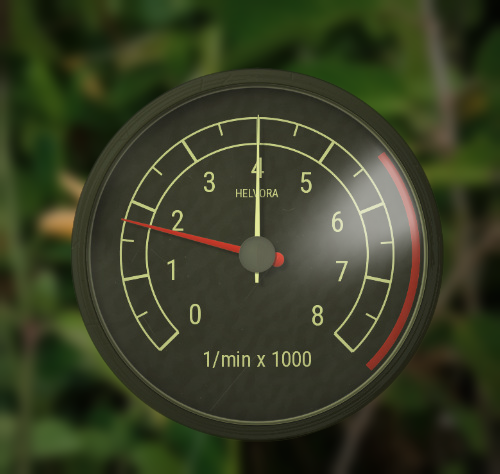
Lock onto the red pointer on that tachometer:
1750 rpm
